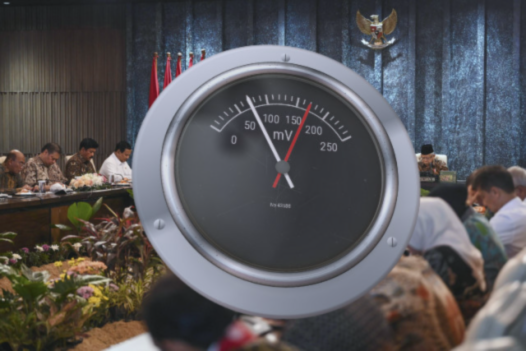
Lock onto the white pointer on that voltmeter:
70 mV
